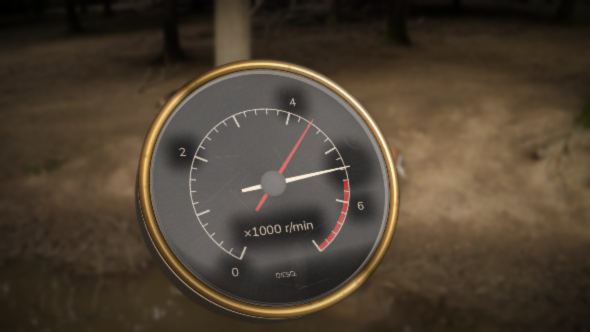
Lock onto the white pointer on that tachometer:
5400 rpm
